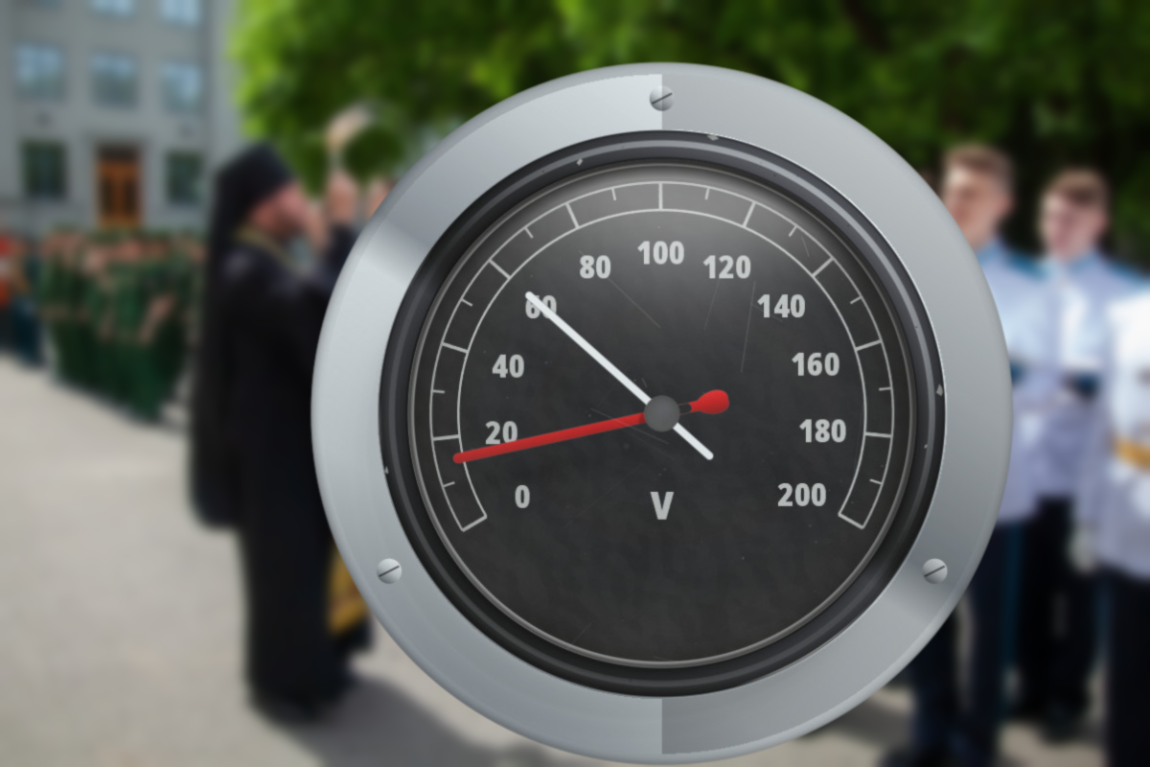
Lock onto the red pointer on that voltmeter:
15 V
